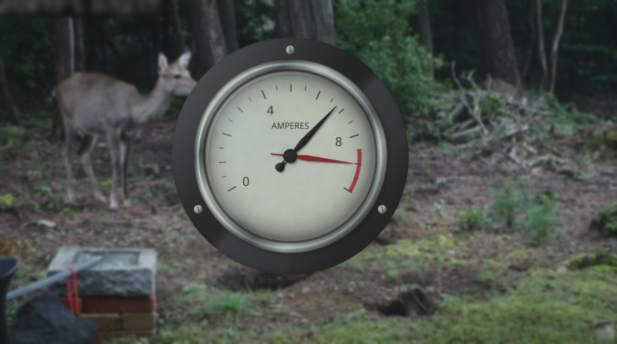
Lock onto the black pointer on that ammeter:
6.75 A
